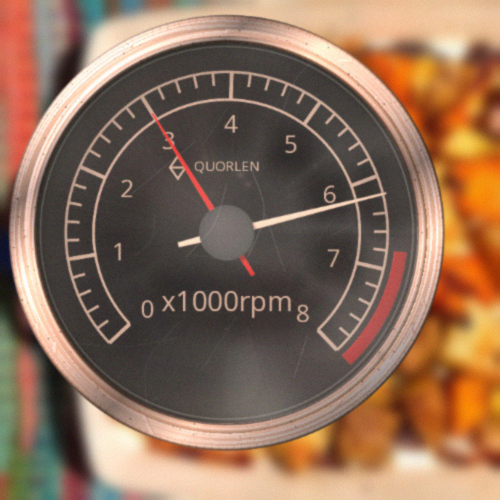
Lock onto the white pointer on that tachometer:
6200 rpm
